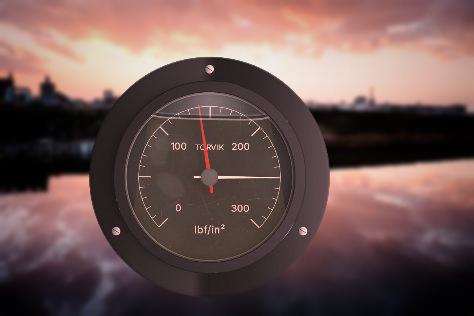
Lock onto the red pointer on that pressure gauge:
140 psi
